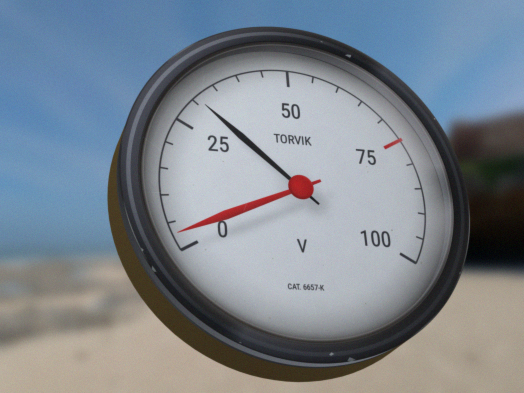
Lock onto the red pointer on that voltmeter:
2.5 V
